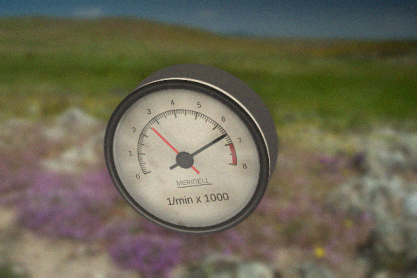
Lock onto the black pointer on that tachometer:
6500 rpm
